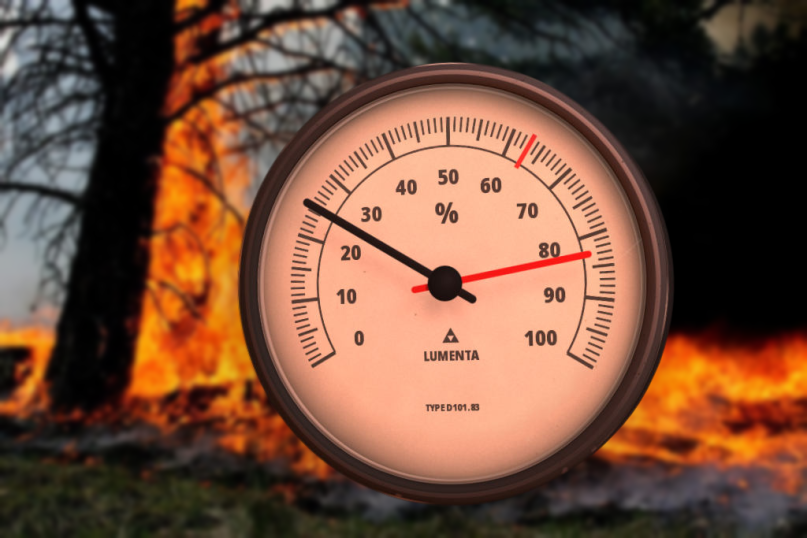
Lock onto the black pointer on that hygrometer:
25 %
